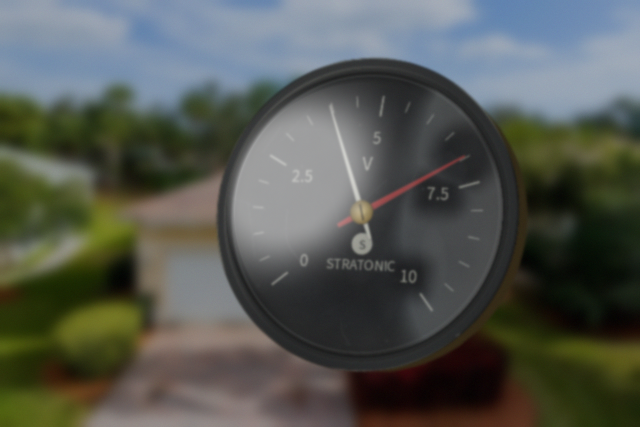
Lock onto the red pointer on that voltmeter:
7 V
